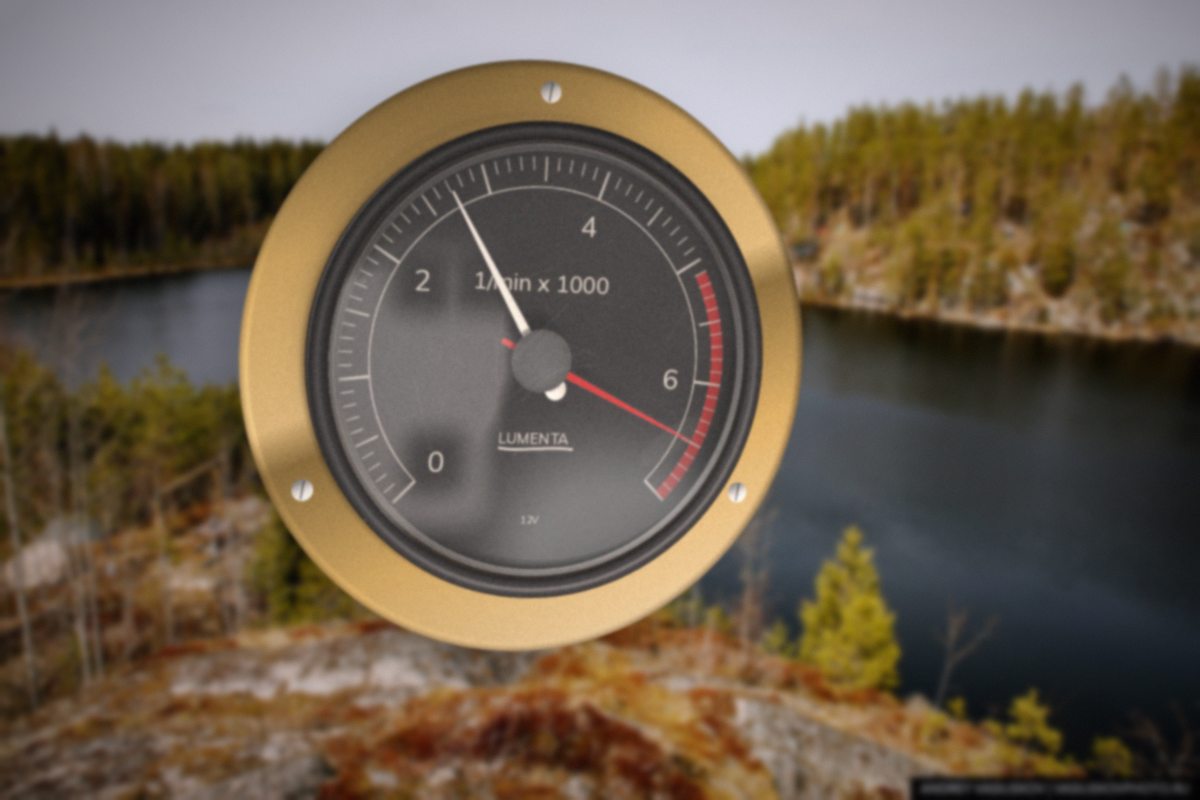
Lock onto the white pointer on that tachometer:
2700 rpm
